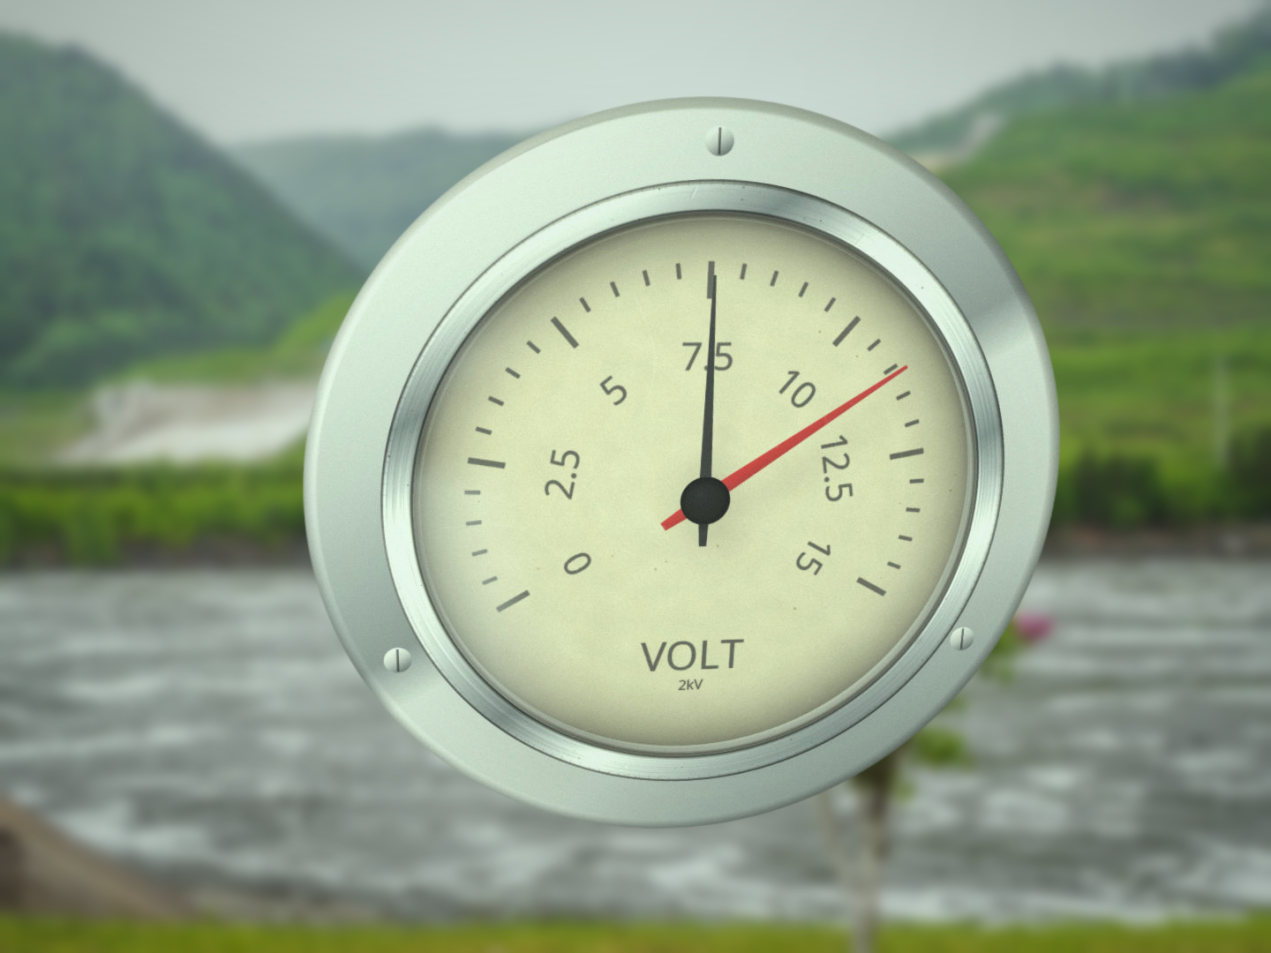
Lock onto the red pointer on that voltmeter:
11 V
